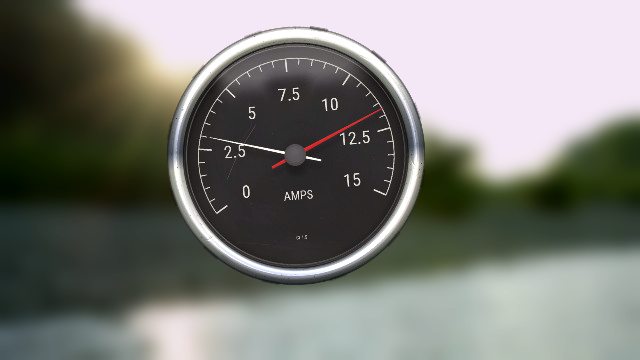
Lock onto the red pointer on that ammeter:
11.75 A
